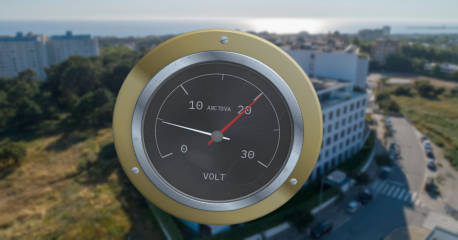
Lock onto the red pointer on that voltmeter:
20 V
